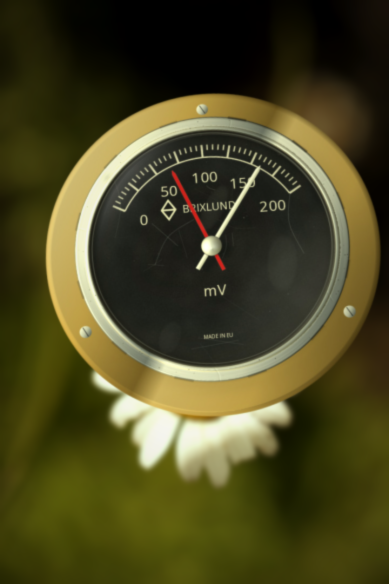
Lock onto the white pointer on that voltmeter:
160 mV
